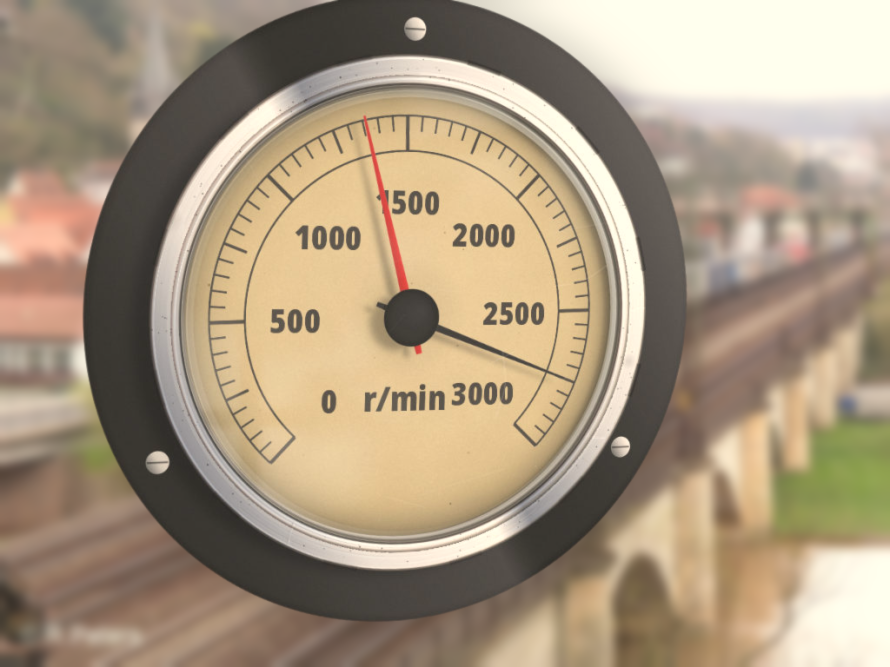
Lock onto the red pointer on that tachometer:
1350 rpm
